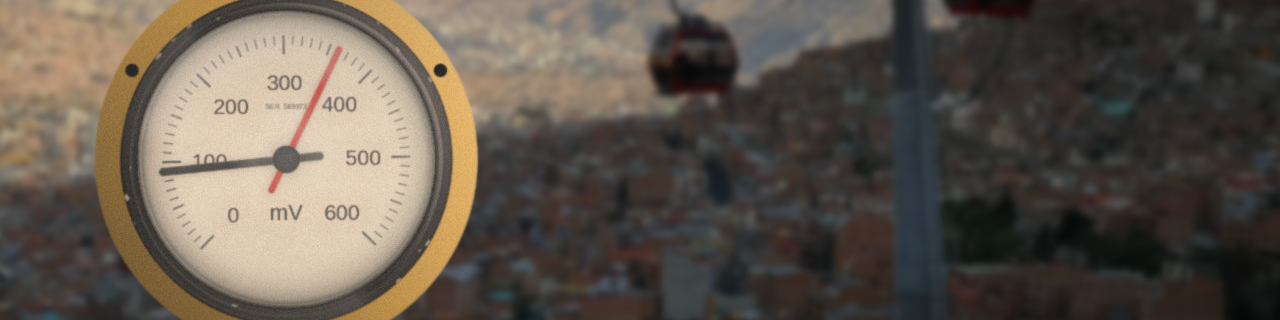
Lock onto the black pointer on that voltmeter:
90 mV
